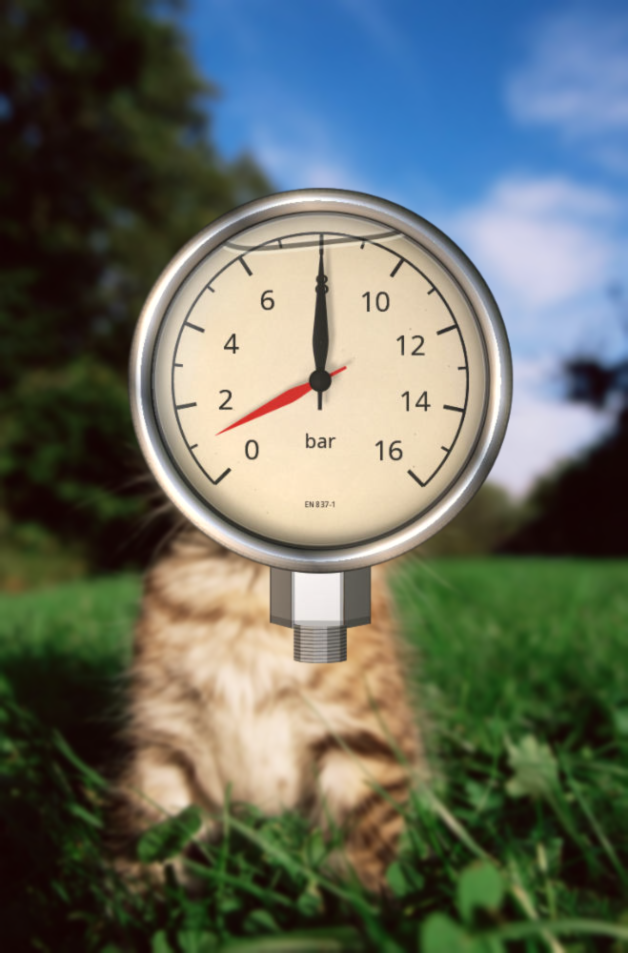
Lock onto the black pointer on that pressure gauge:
8 bar
